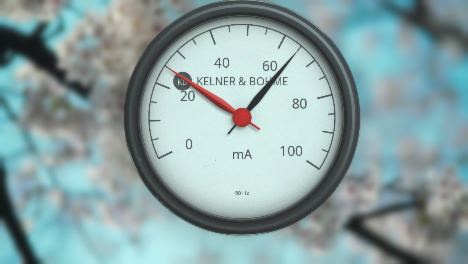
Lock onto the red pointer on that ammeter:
25 mA
